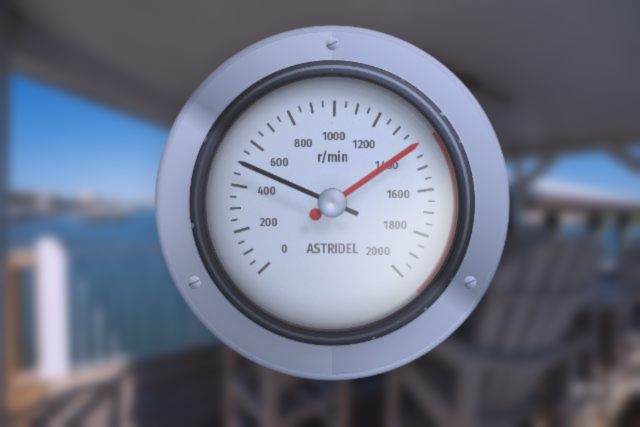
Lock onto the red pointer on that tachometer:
1400 rpm
